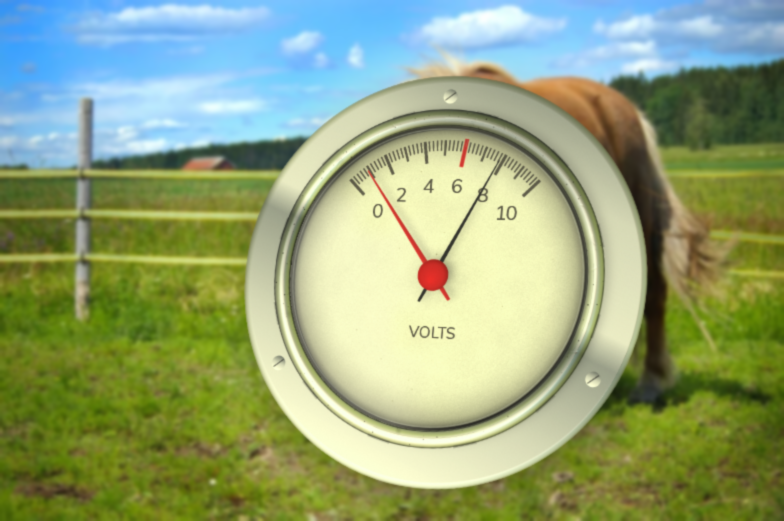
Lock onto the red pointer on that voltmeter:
1 V
